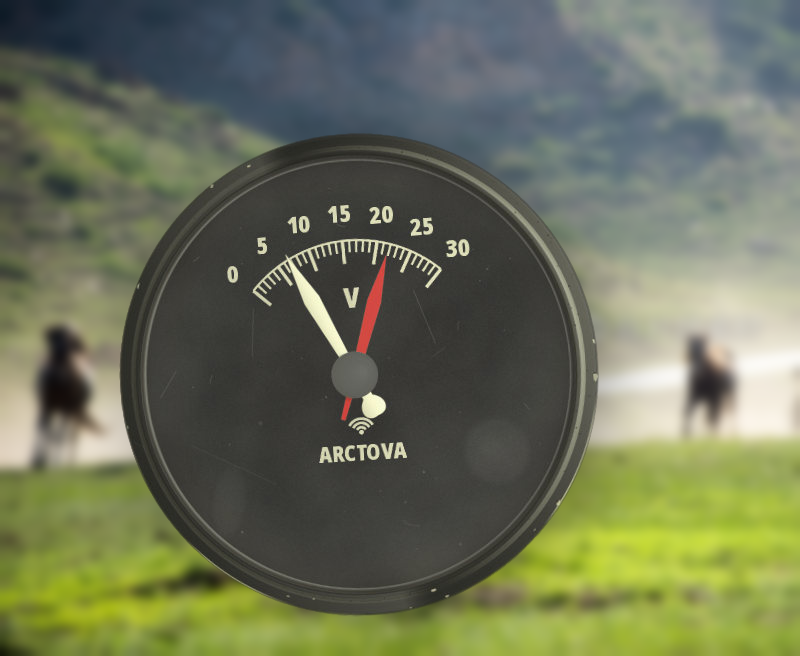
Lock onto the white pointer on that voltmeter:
7 V
